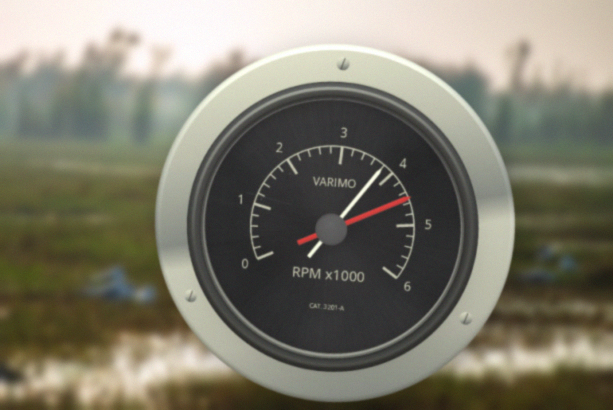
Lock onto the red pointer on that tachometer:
4500 rpm
